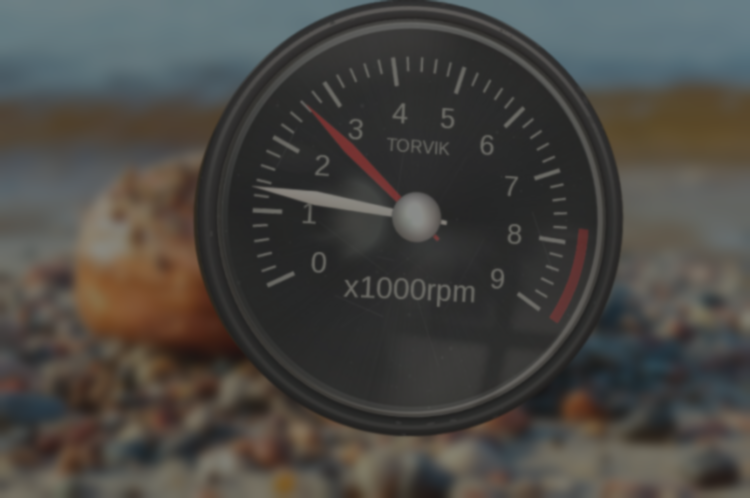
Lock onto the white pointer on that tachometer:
1300 rpm
